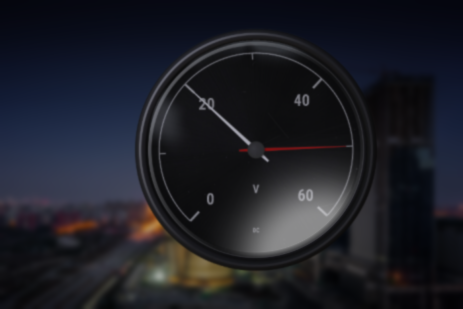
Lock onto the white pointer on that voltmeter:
20 V
